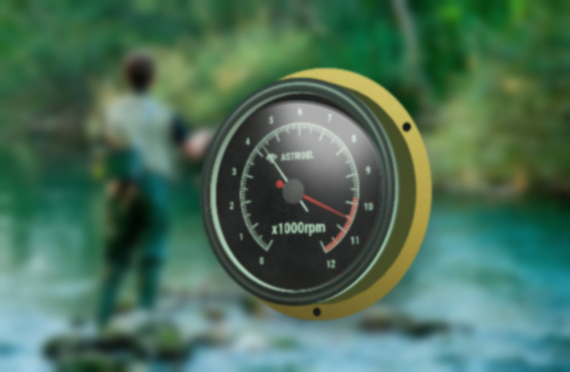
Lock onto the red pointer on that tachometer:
10500 rpm
